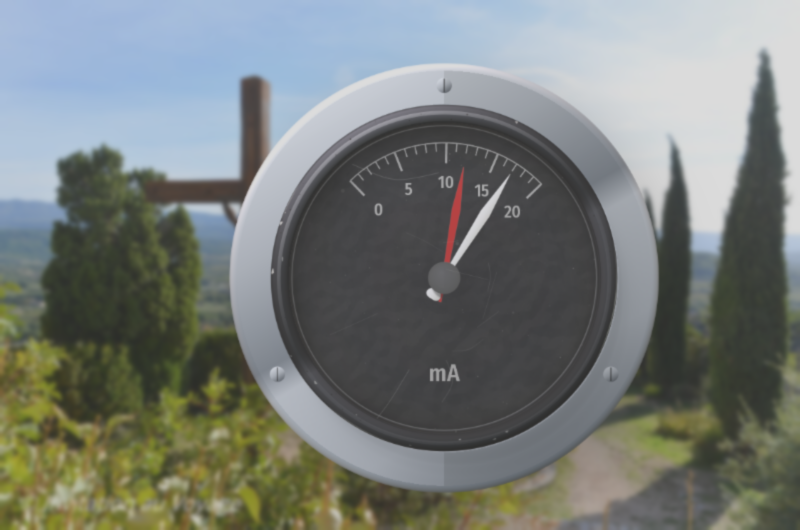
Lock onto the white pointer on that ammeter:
17 mA
